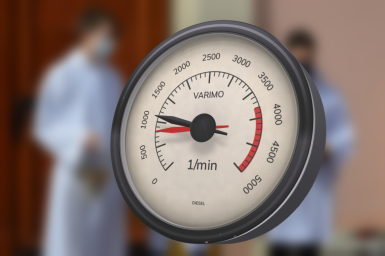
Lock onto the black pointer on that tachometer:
1100 rpm
